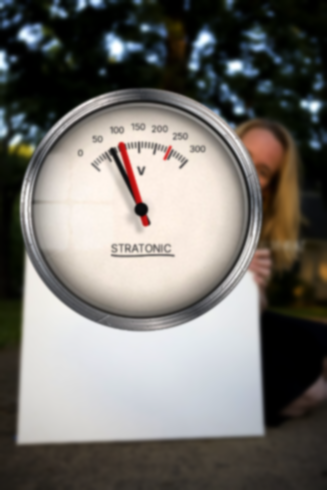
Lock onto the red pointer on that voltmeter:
100 V
